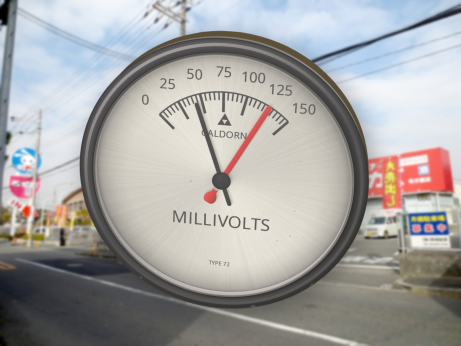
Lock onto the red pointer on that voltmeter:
125 mV
